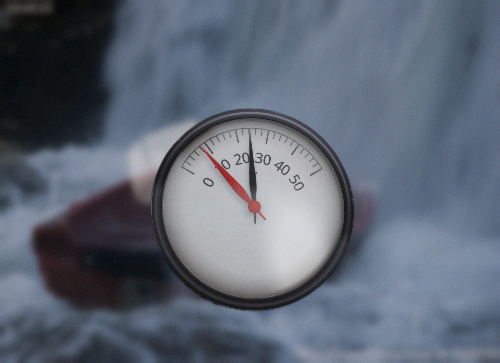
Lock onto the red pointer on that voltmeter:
8 V
